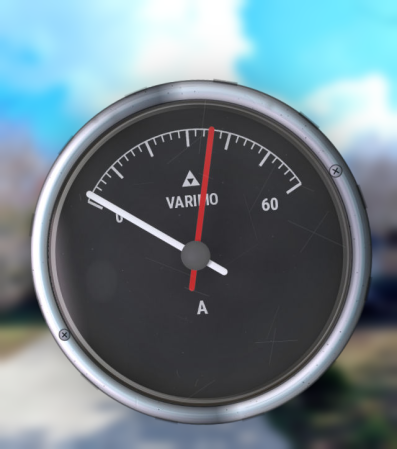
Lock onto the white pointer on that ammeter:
2 A
